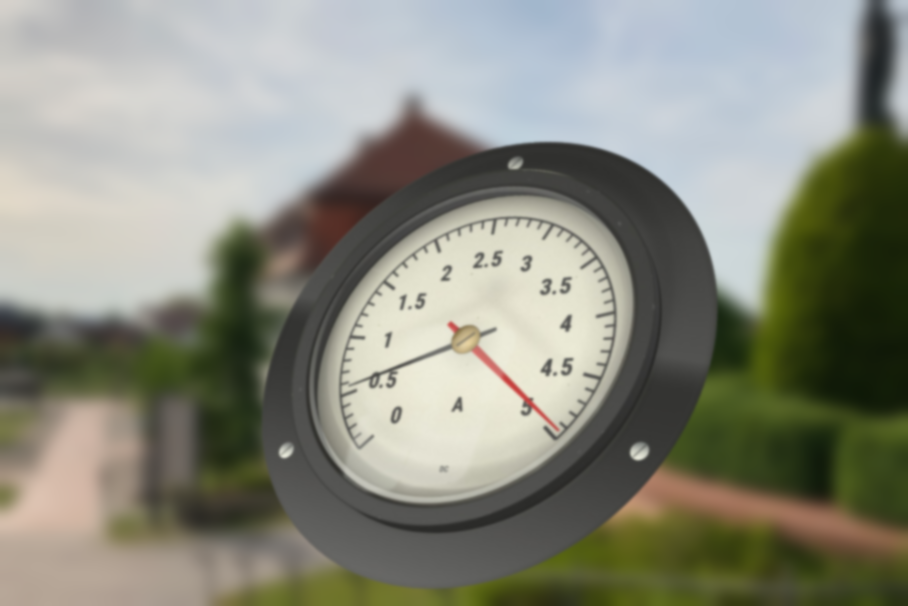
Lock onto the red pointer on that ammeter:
4.95 A
